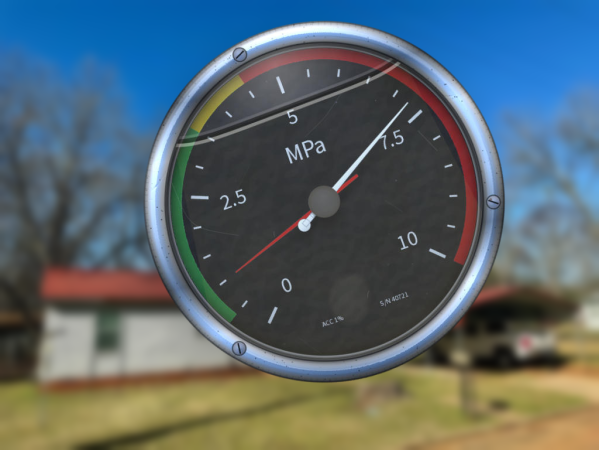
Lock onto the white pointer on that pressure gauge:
7.25 MPa
